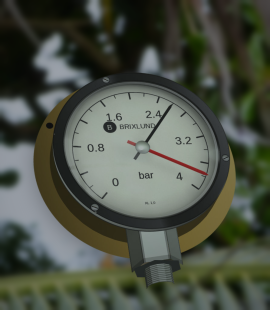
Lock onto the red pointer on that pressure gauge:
3.8 bar
